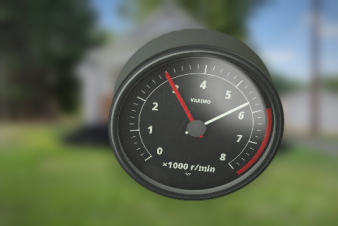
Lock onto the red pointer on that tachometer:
3000 rpm
